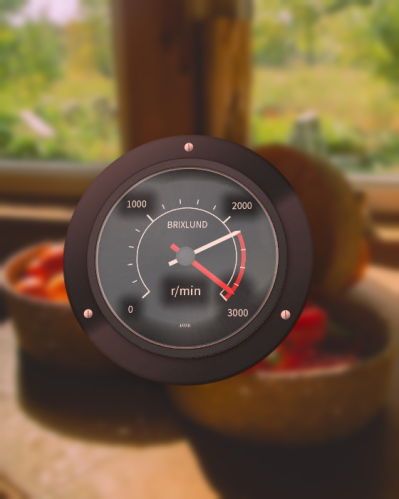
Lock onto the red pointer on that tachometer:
2900 rpm
